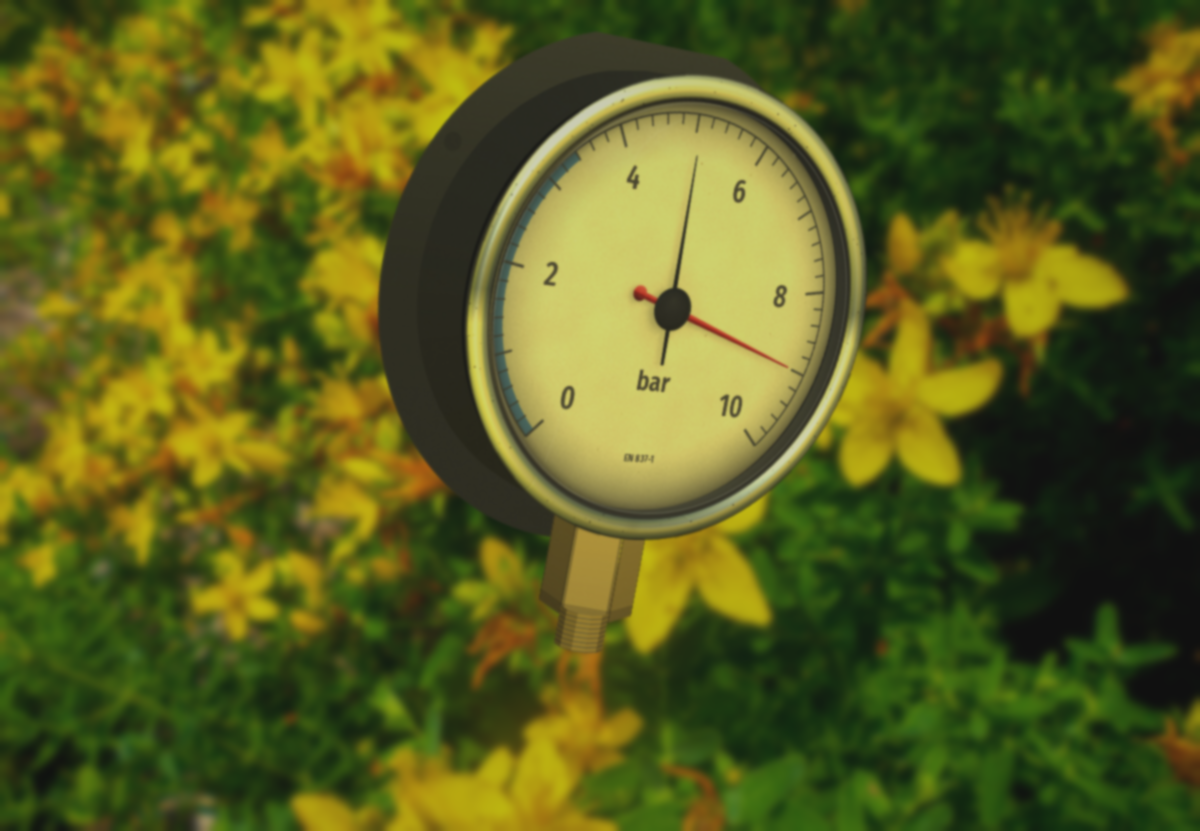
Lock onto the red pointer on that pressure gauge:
9 bar
